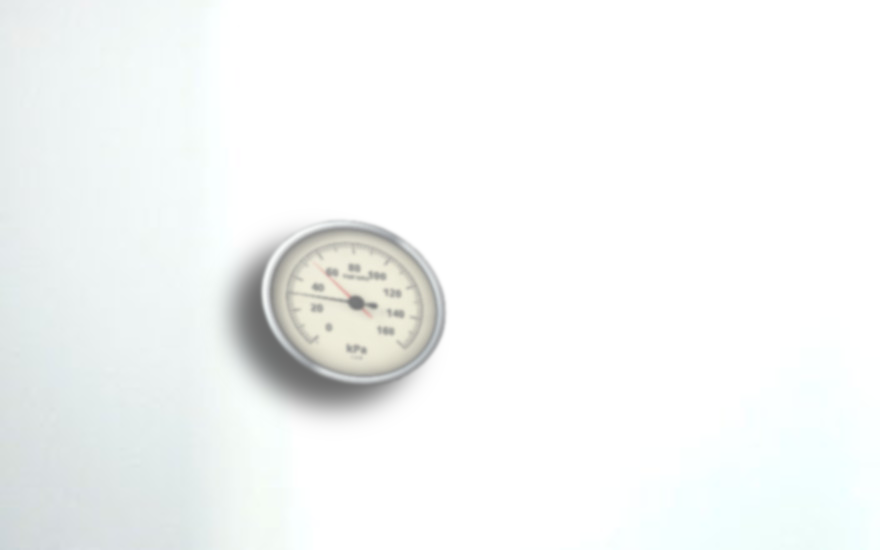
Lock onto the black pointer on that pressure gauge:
30 kPa
